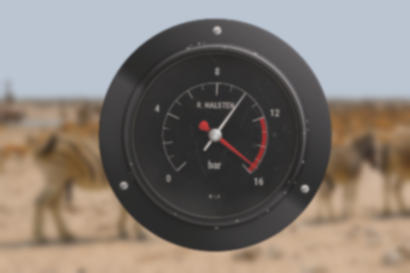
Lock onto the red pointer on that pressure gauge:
15.5 bar
